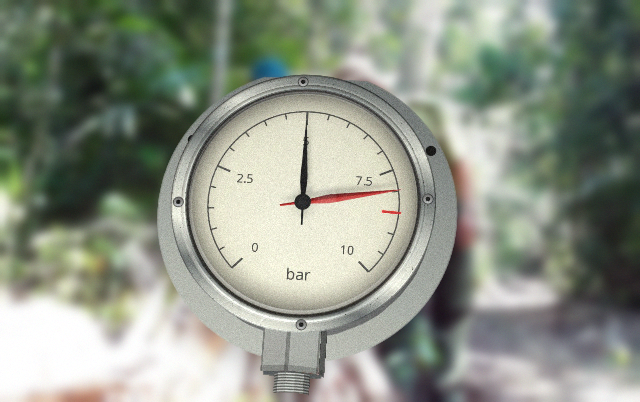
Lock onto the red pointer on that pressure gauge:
8 bar
